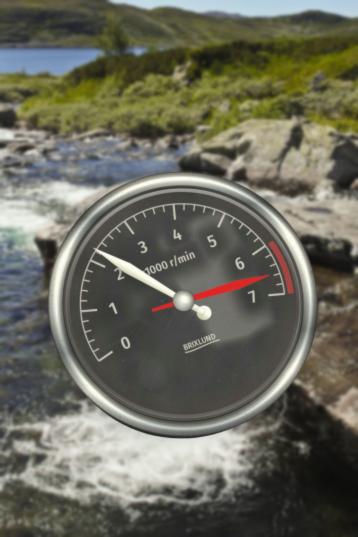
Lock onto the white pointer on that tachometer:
2200 rpm
